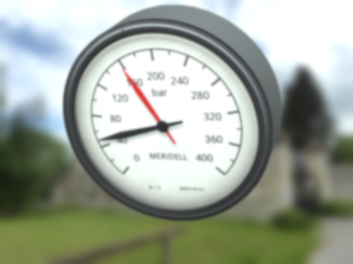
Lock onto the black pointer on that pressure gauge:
50 bar
